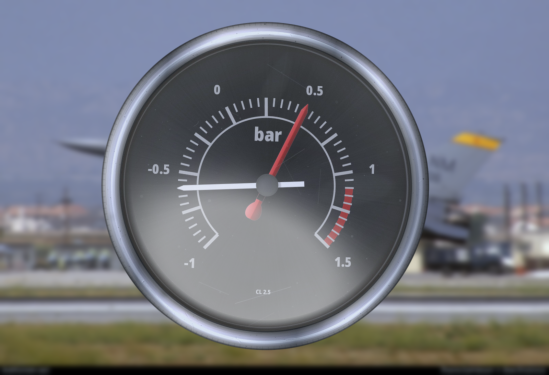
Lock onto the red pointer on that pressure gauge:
0.5 bar
